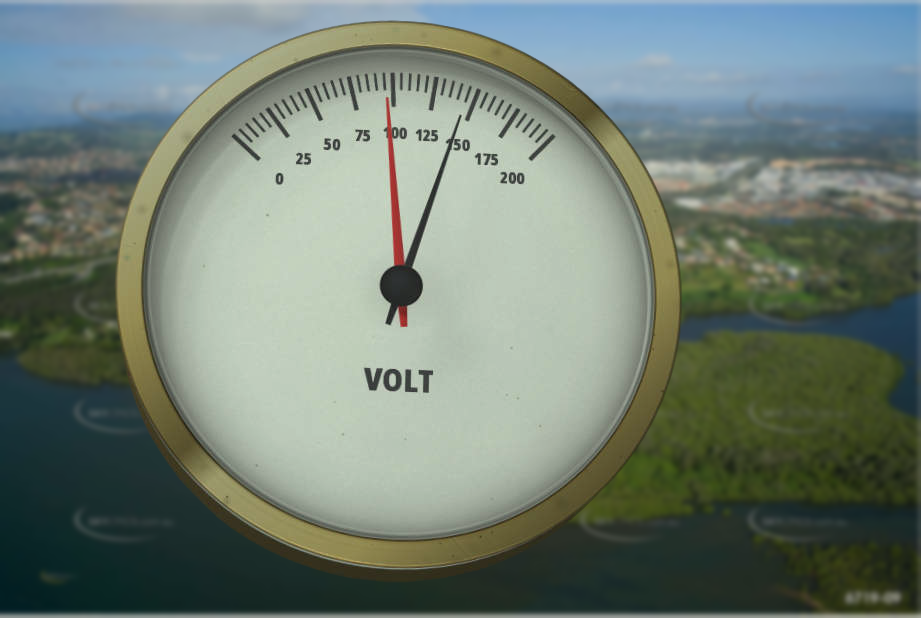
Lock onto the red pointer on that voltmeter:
95 V
